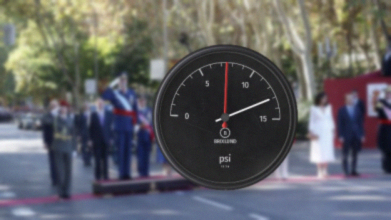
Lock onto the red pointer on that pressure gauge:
7.5 psi
